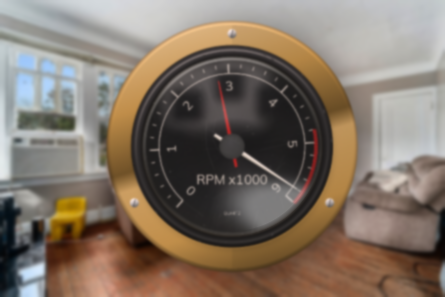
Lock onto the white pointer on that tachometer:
5800 rpm
